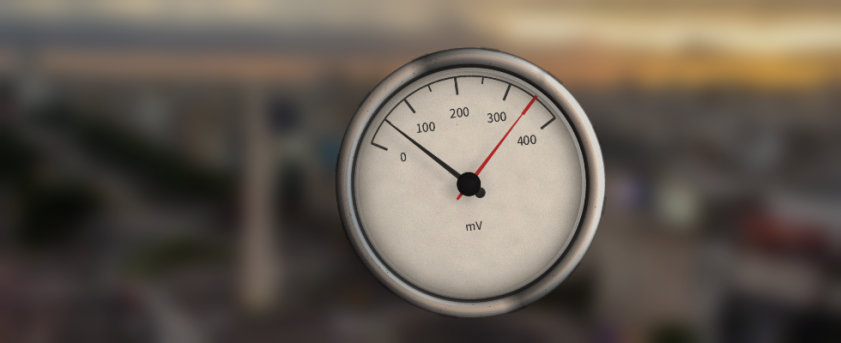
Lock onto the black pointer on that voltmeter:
50 mV
